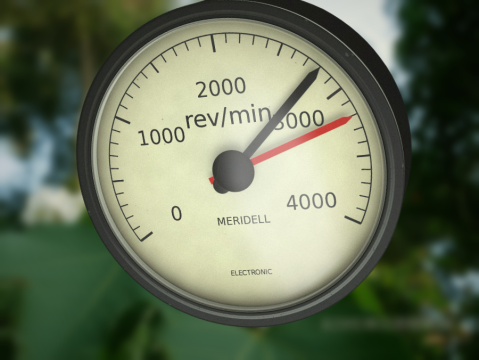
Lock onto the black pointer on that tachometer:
2800 rpm
